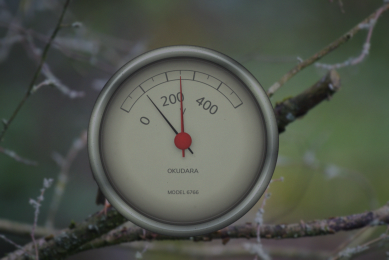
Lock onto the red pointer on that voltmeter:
250 V
